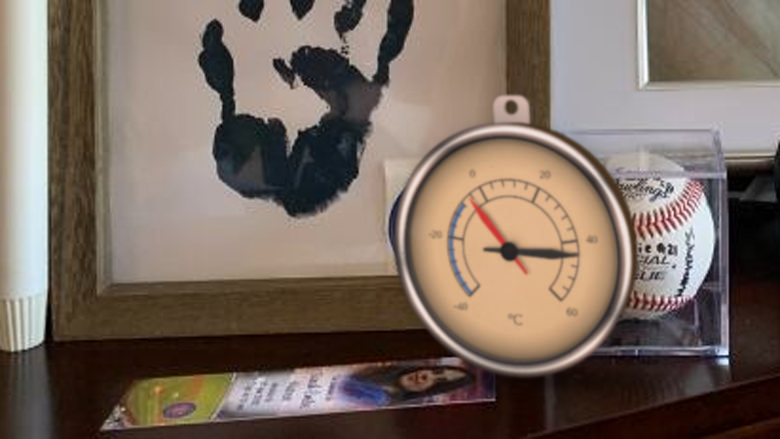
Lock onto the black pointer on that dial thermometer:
44 °C
